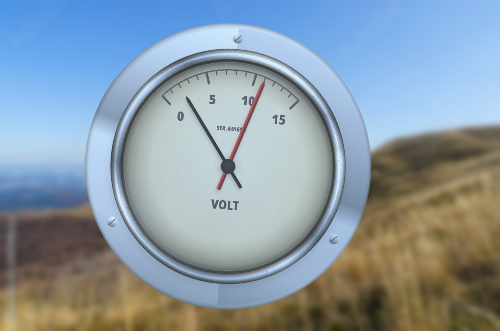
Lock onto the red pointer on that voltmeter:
11 V
